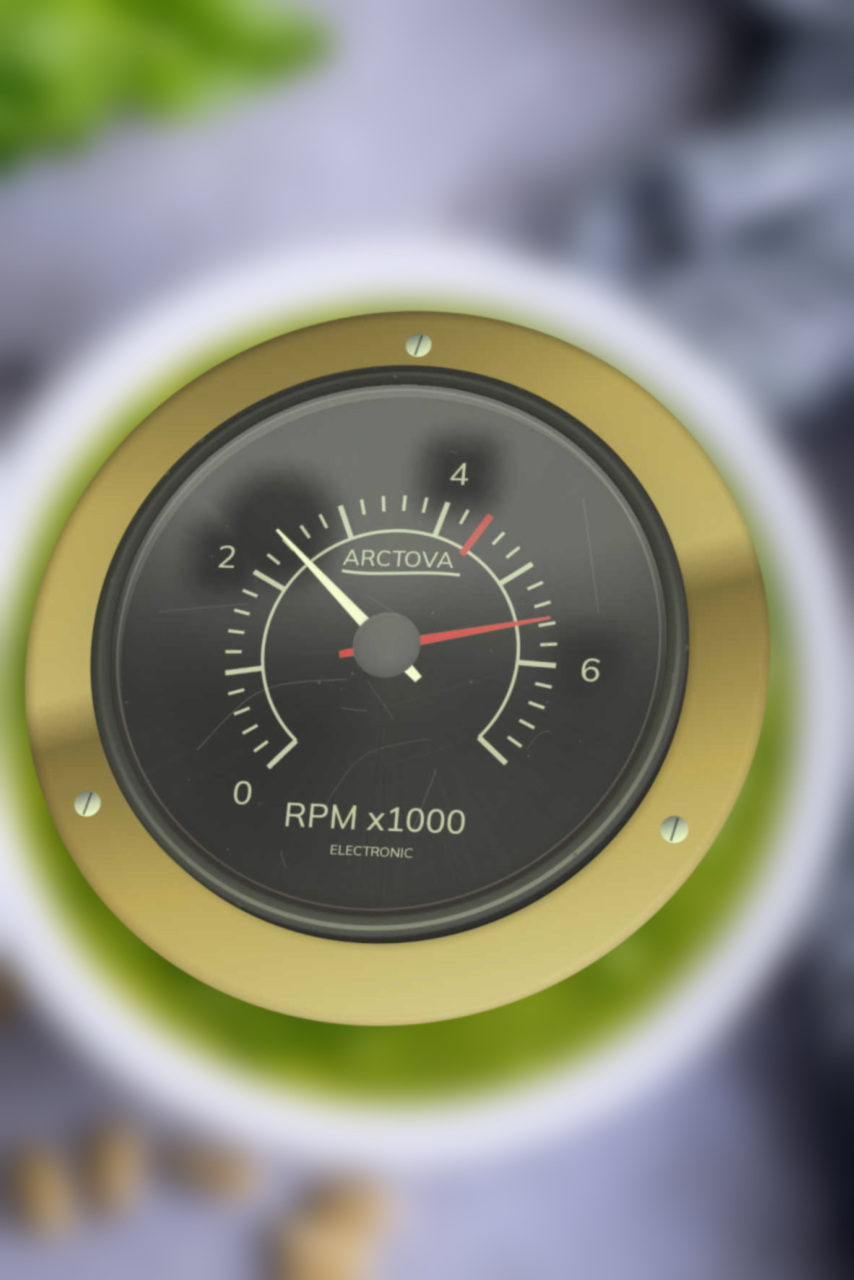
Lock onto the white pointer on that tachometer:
2400 rpm
